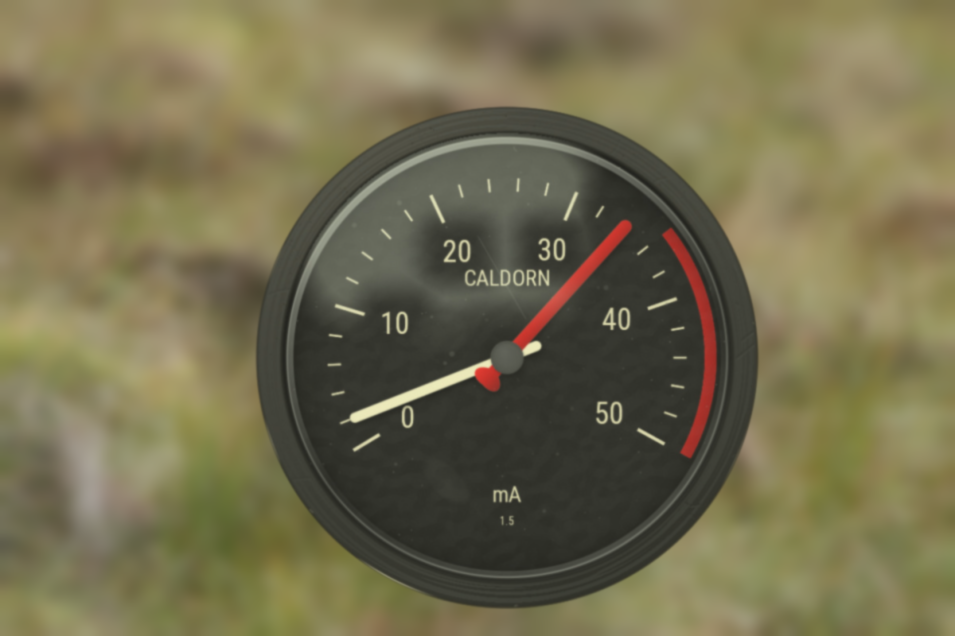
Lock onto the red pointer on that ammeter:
34 mA
